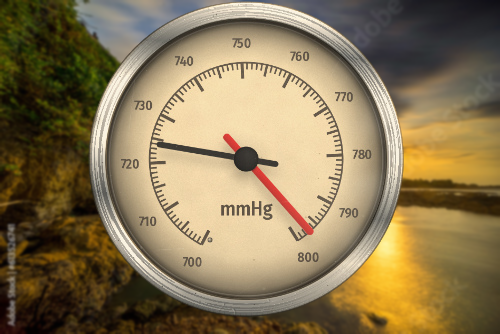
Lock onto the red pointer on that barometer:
797 mmHg
